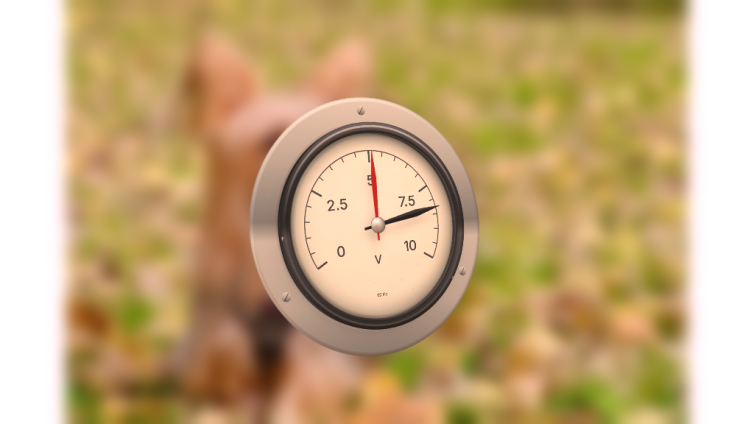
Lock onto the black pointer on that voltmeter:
8.25 V
